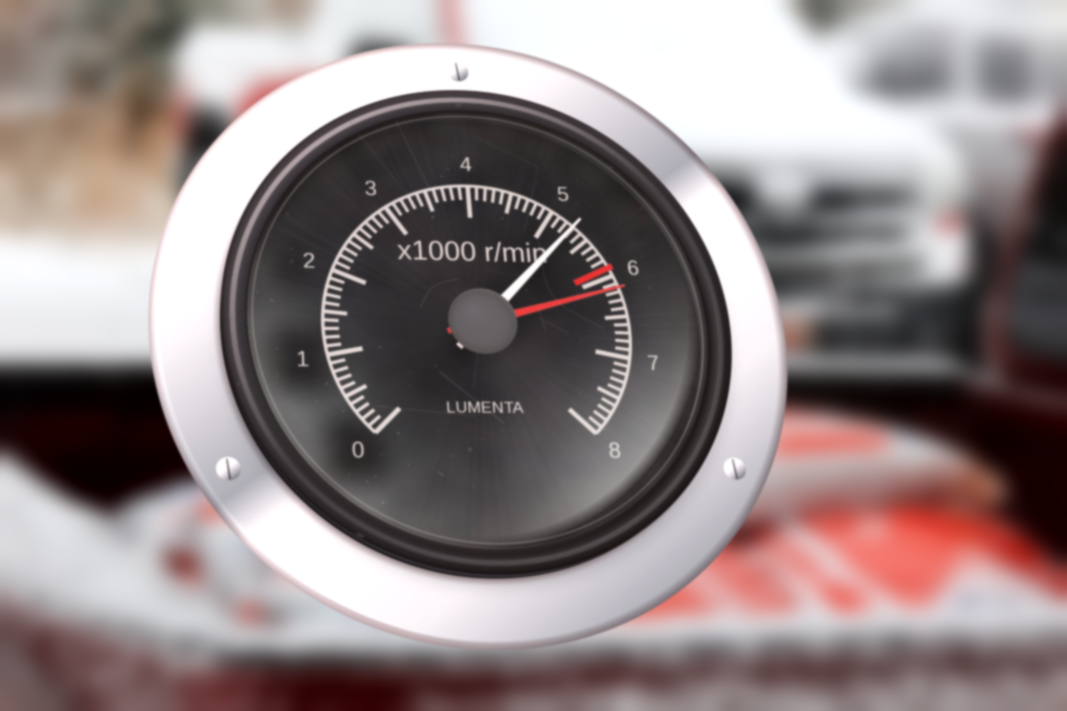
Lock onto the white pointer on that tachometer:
5300 rpm
